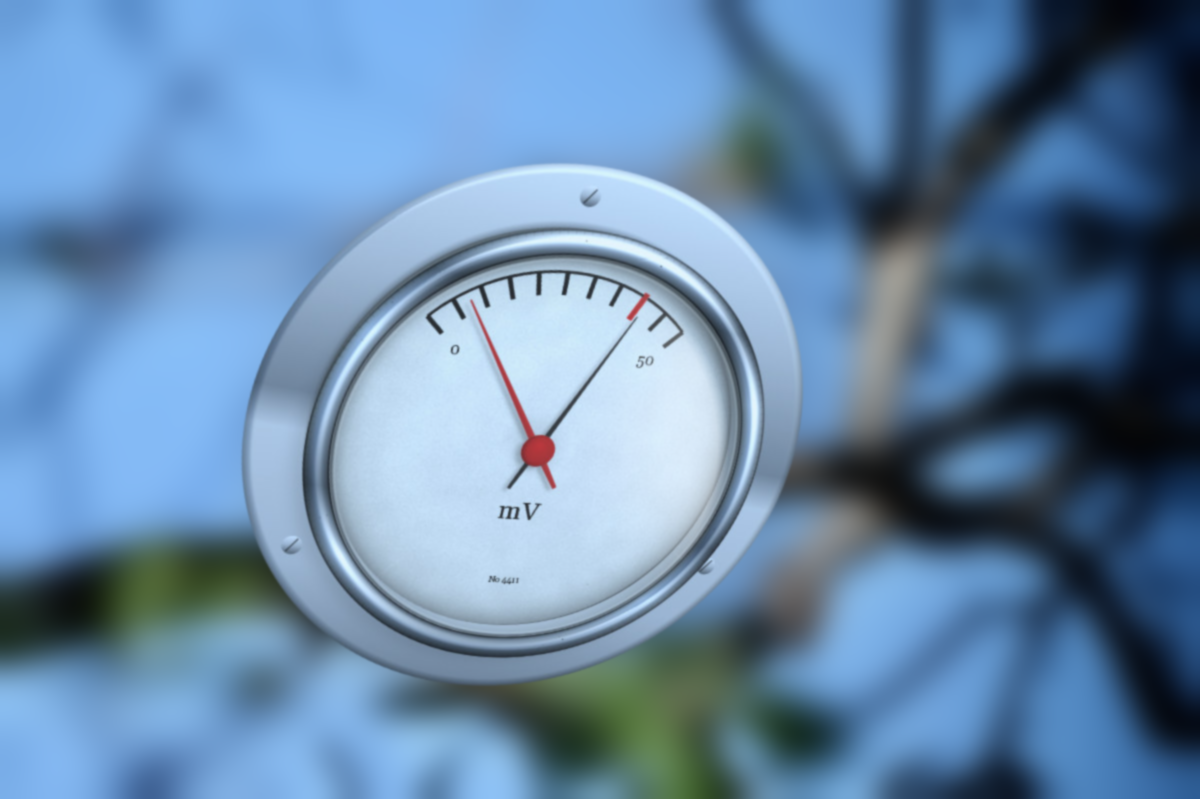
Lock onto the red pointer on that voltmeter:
7.5 mV
